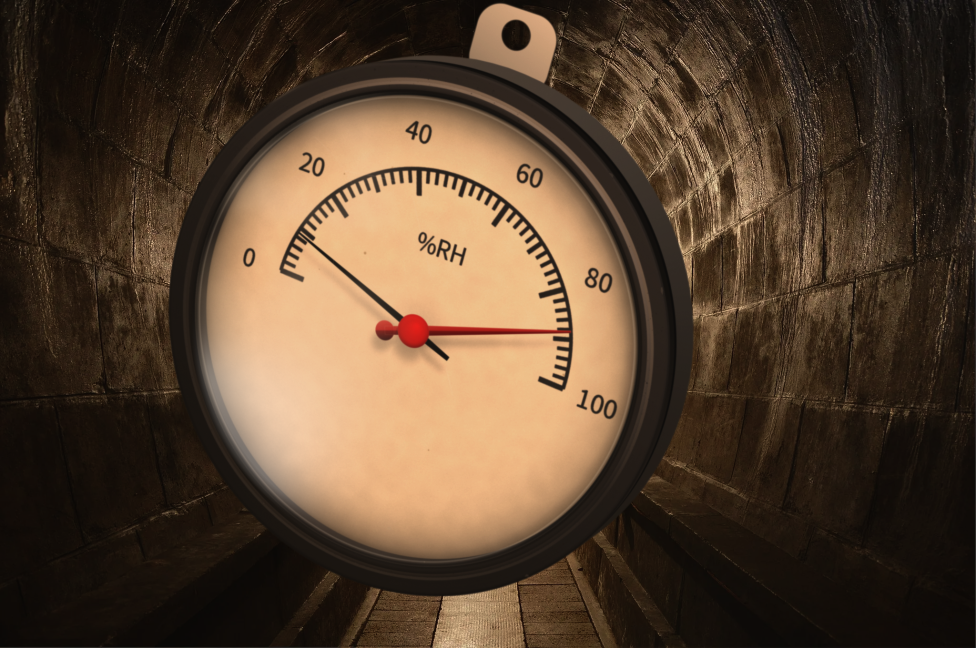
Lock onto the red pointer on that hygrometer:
88 %
